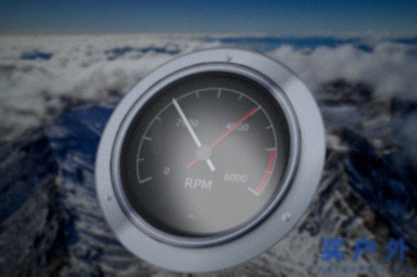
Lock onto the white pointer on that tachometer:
2000 rpm
